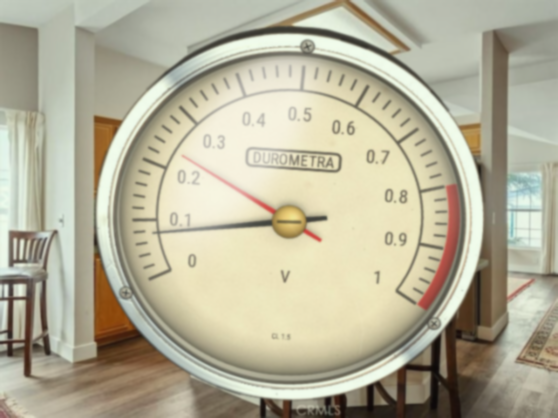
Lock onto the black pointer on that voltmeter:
0.08 V
